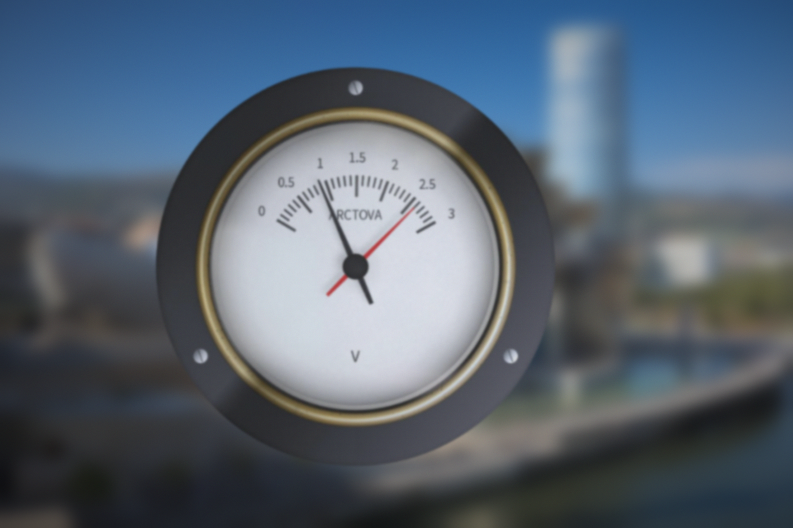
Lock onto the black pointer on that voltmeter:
0.9 V
